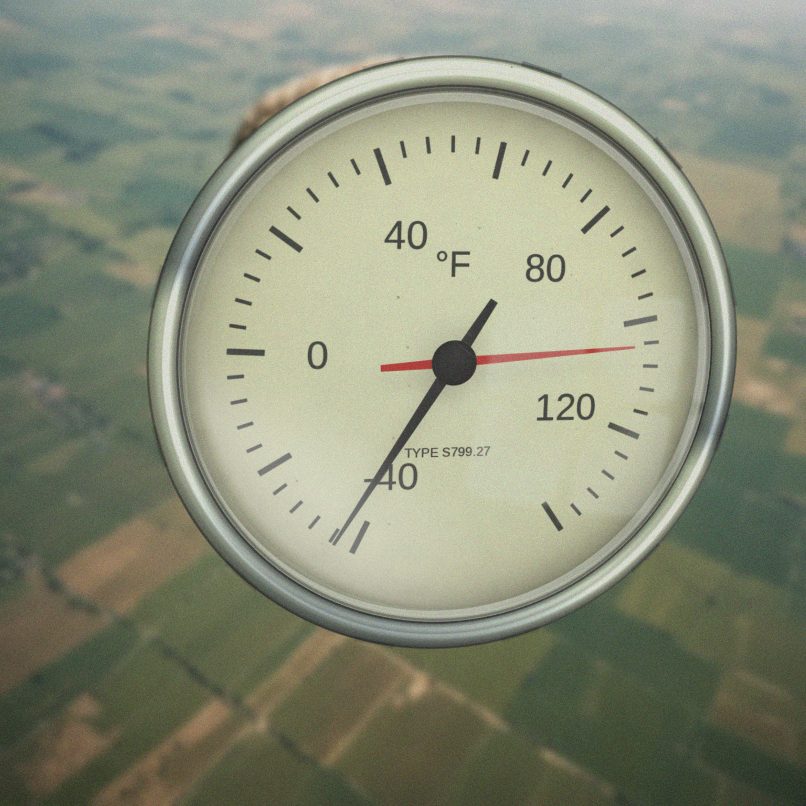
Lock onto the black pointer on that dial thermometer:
-36 °F
